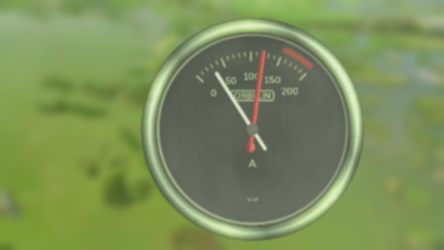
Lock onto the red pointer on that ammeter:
120 A
